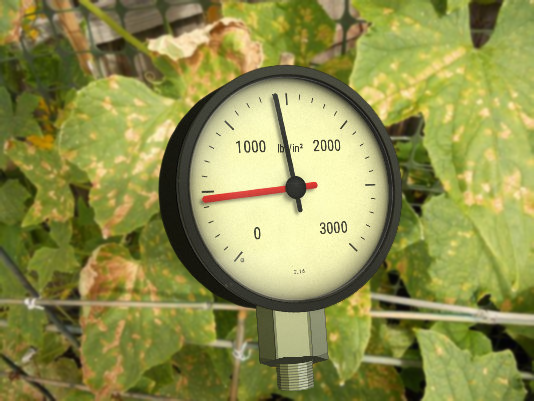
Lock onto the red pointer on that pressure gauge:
450 psi
